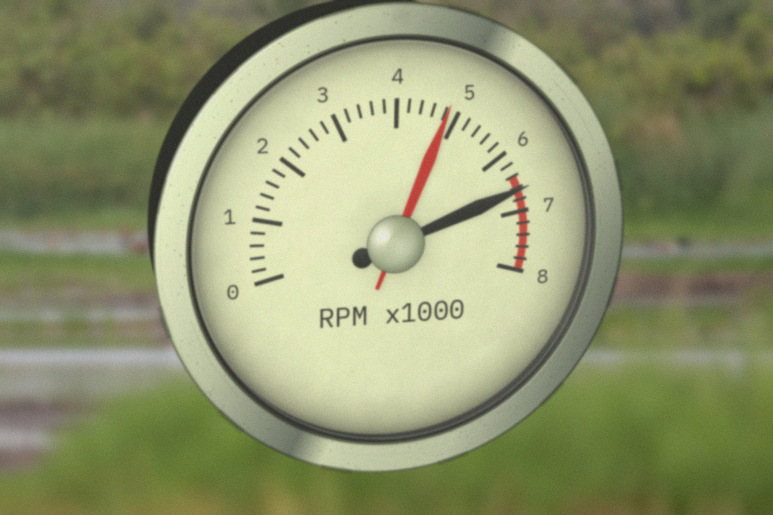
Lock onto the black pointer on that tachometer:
6600 rpm
